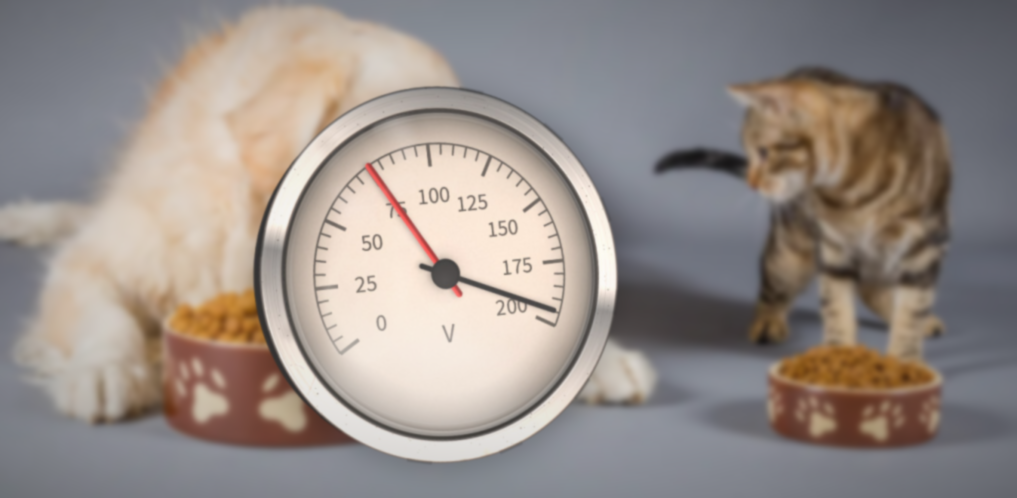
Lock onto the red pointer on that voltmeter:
75 V
